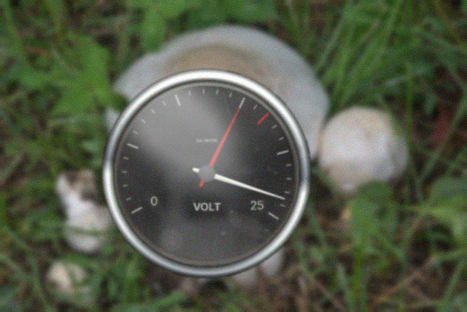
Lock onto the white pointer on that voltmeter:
23.5 V
